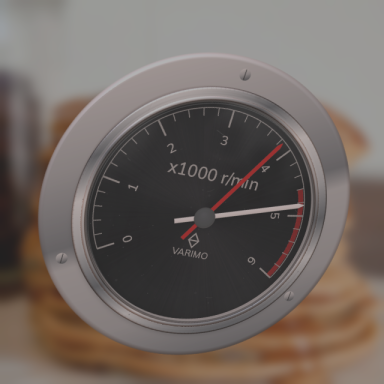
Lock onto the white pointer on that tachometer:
4800 rpm
